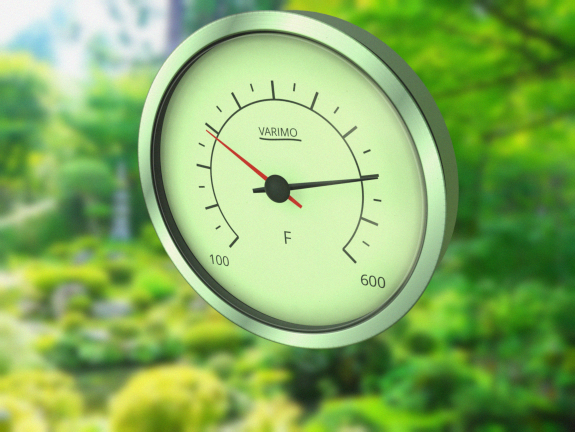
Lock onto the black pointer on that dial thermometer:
500 °F
